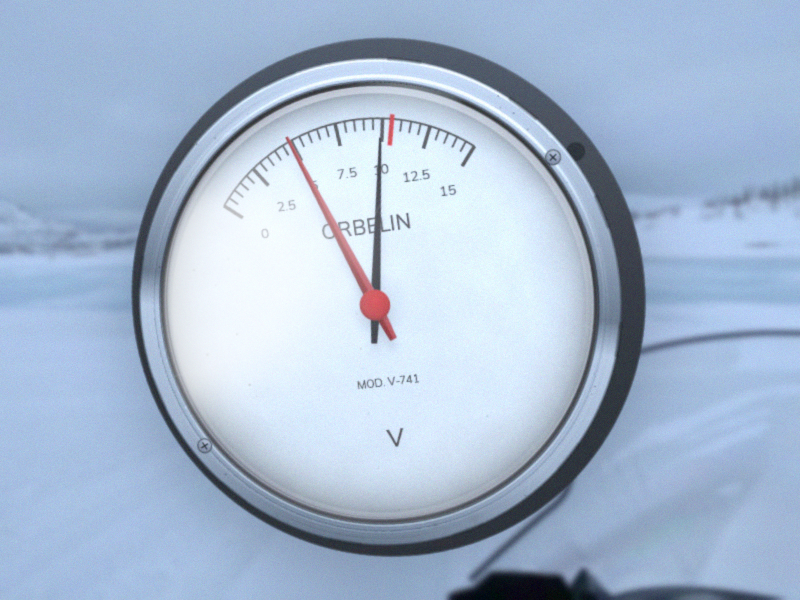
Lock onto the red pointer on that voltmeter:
5 V
